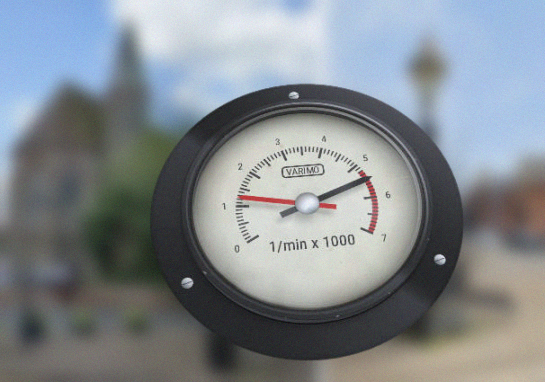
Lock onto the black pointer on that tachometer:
5500 rpm
